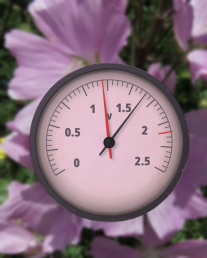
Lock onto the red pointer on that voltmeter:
1.2 V
